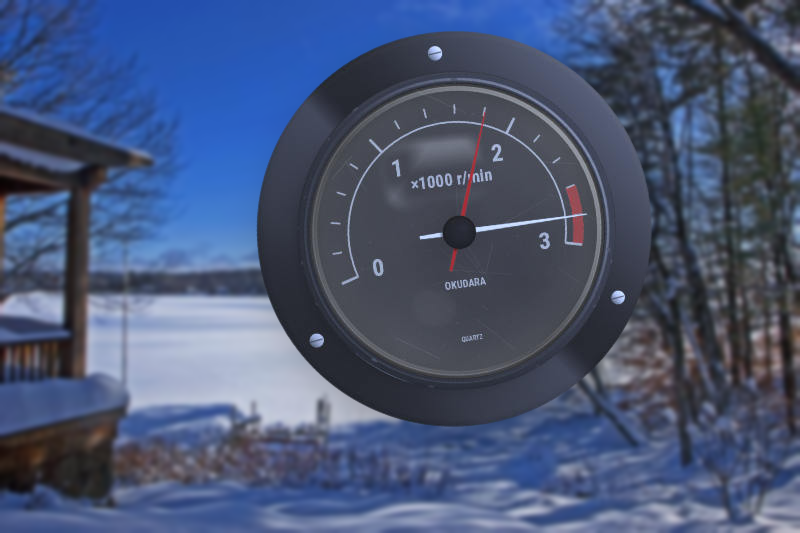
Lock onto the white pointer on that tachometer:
2800 rpm
